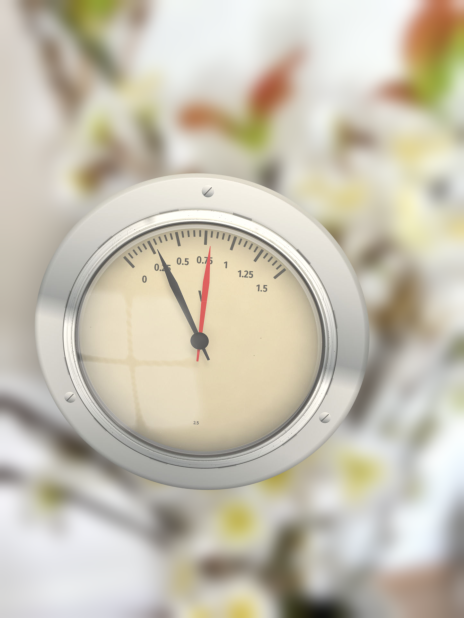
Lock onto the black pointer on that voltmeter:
0.3 V
